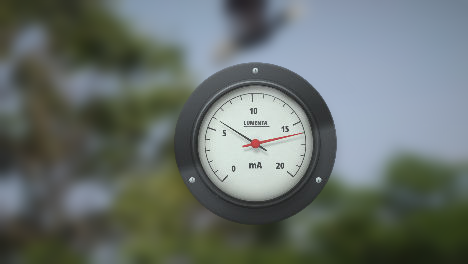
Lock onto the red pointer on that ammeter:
16 mA
